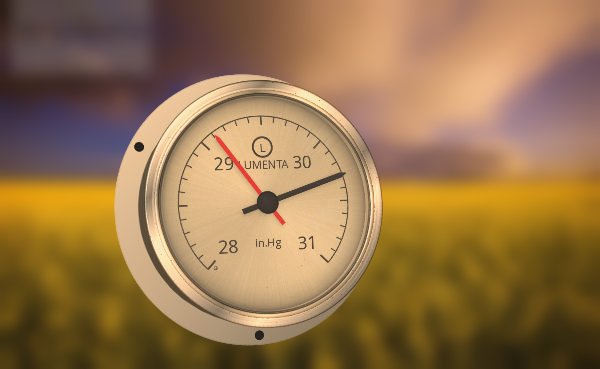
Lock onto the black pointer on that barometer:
30.3 inHg
